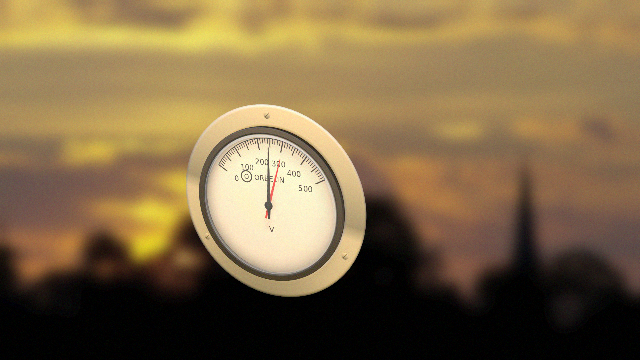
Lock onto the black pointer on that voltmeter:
250 V
